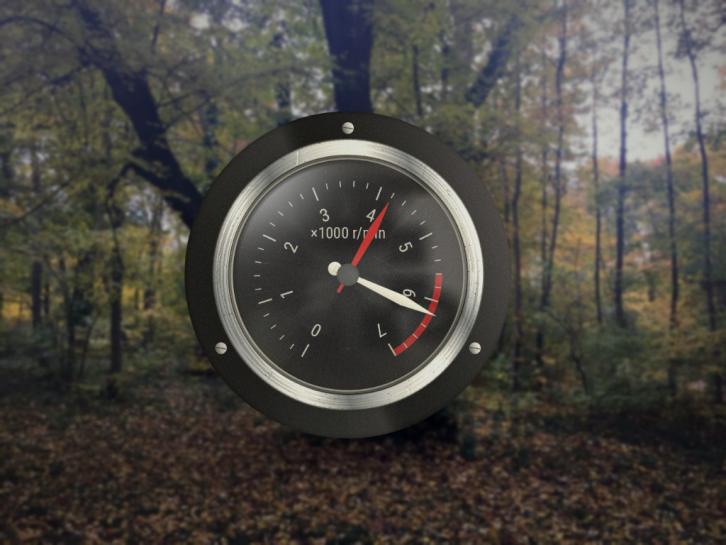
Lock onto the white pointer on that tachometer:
6200 rpm
